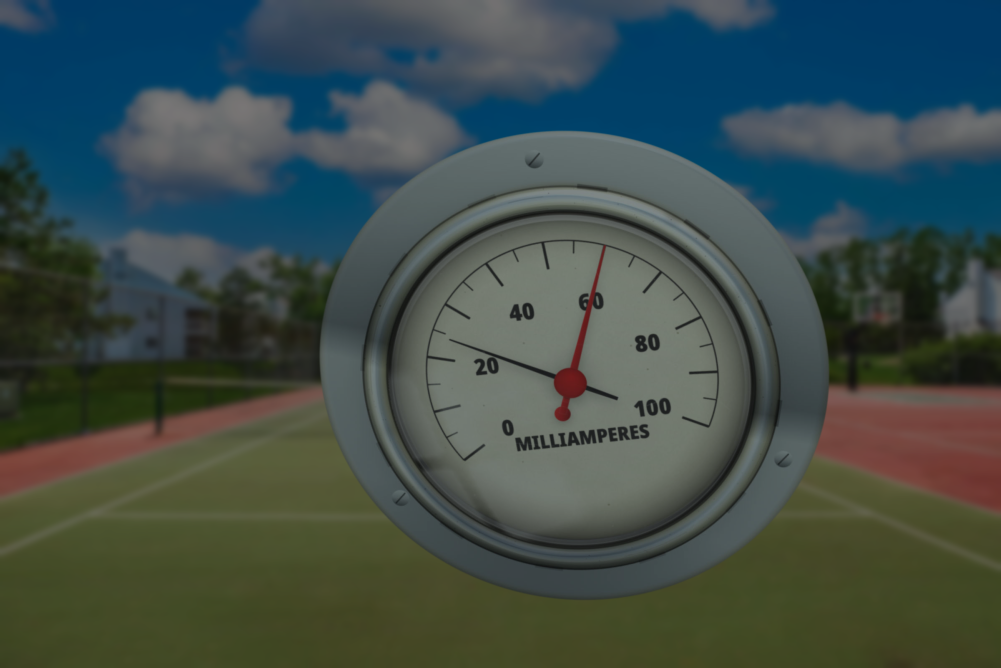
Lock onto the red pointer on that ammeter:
60 mA
